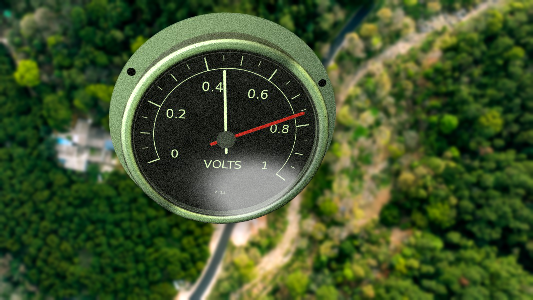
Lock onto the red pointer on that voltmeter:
0.75 V
